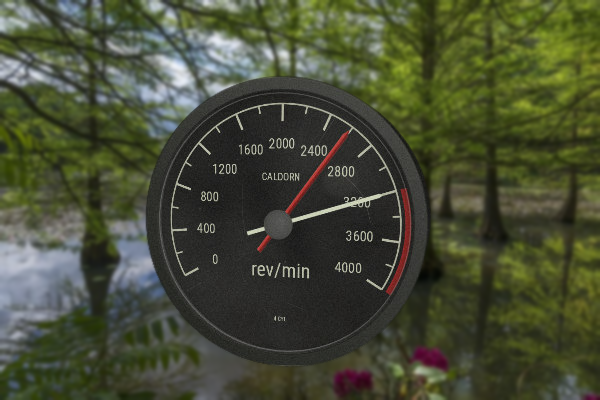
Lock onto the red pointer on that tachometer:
2600 rpm
